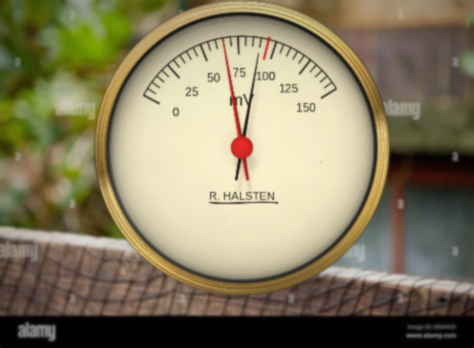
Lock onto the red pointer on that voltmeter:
65 mV
